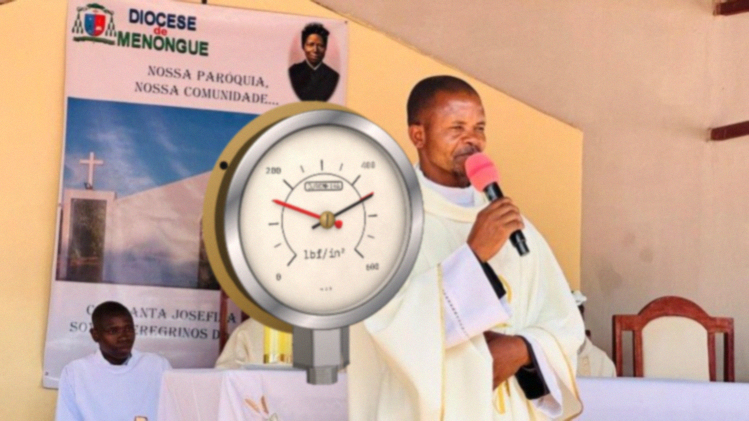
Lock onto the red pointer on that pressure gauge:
150 psi
